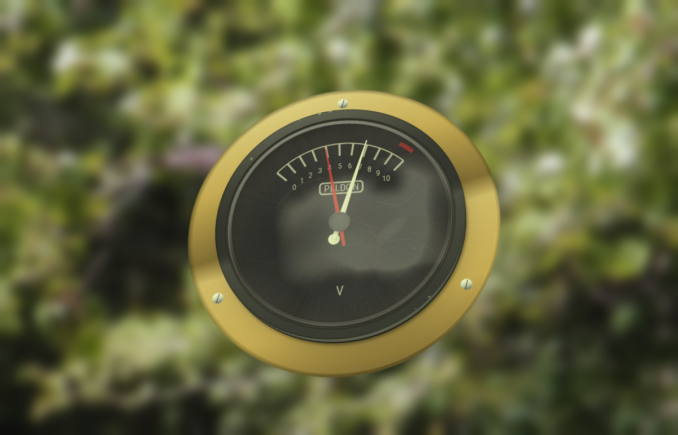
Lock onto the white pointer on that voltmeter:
7 V
